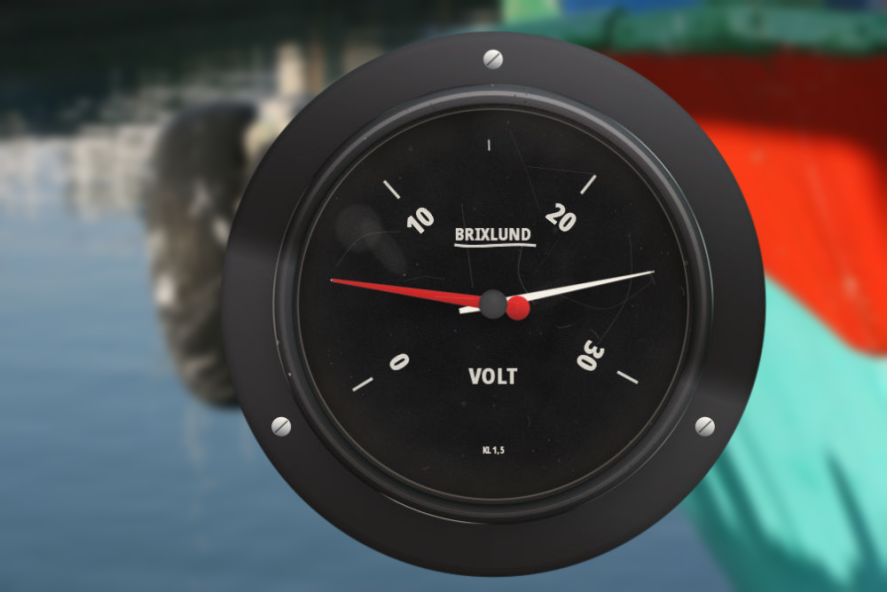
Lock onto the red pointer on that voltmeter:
5 V
